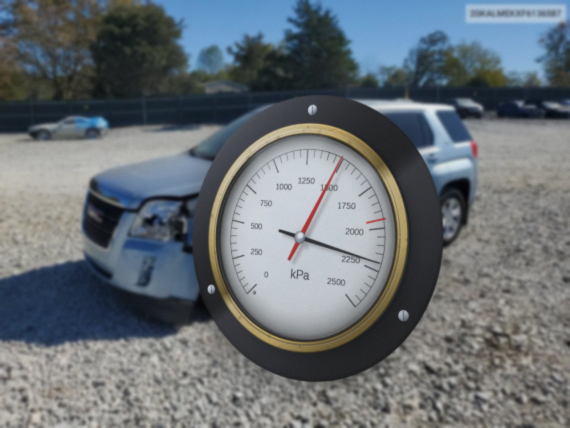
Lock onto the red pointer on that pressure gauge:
1500 kPa
